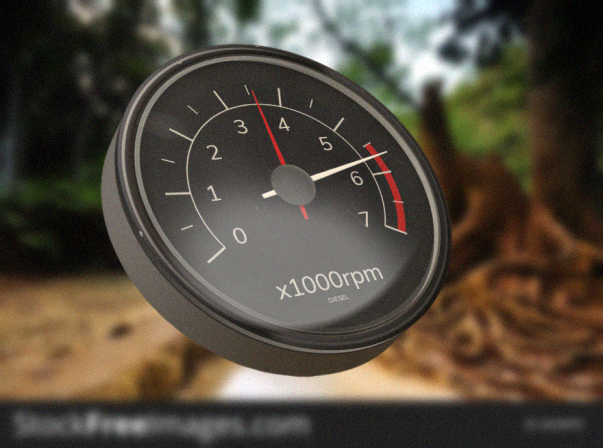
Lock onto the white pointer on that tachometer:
5750 rpm
